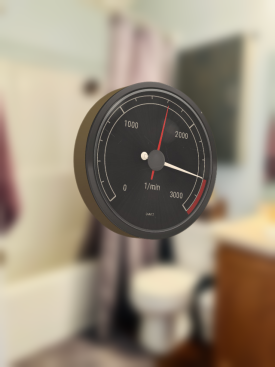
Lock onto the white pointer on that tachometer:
2600 rpm
